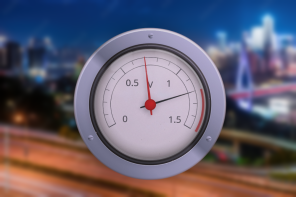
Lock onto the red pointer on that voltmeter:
0.7 V
